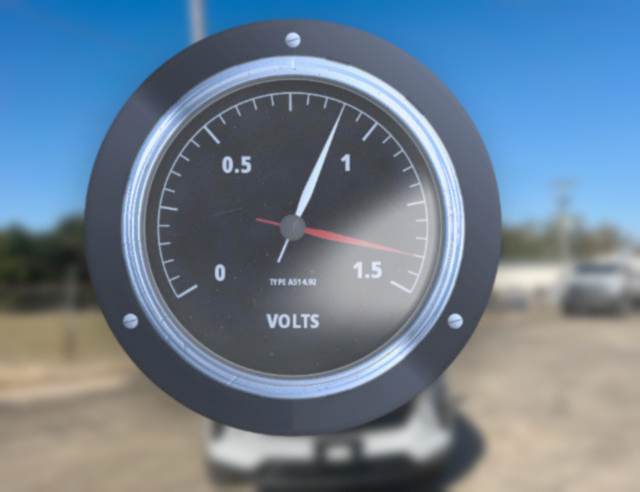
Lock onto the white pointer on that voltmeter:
0.9 V
